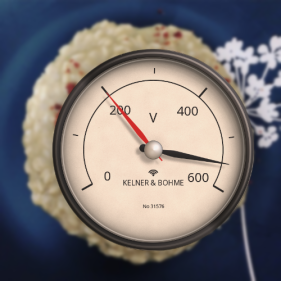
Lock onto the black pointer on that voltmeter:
550 V
